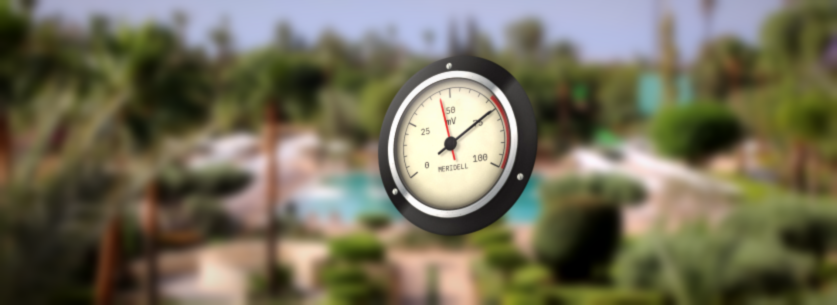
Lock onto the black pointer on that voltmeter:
75 mV
